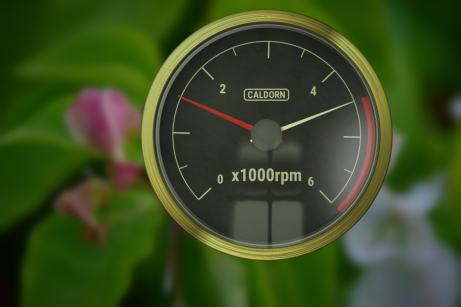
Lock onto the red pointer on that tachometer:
1500 rpm
